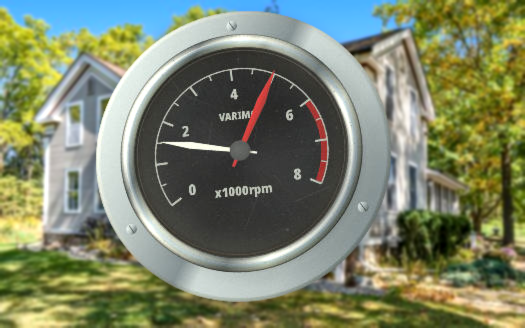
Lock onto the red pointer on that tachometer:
5000 rpm
